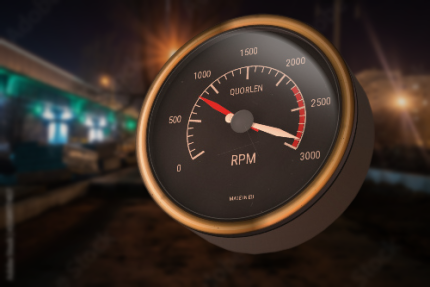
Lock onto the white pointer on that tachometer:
2900 rpm
